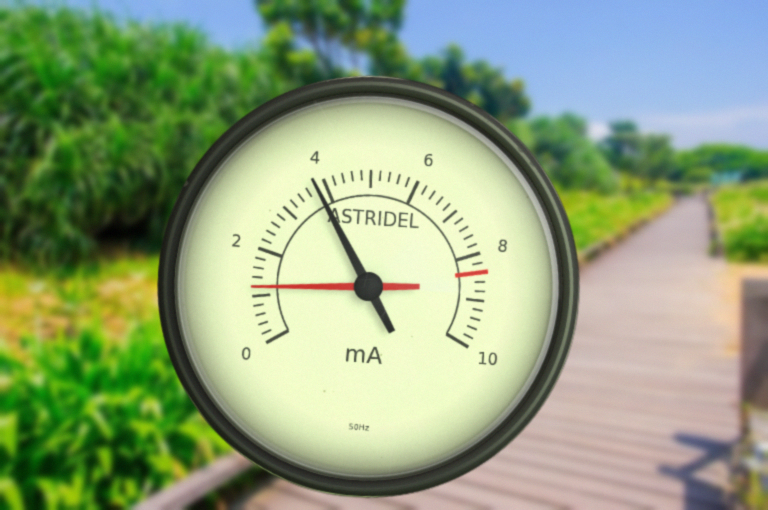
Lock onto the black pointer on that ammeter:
3.8 mA
